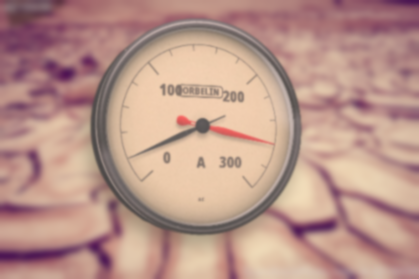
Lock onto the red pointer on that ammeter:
260 A
